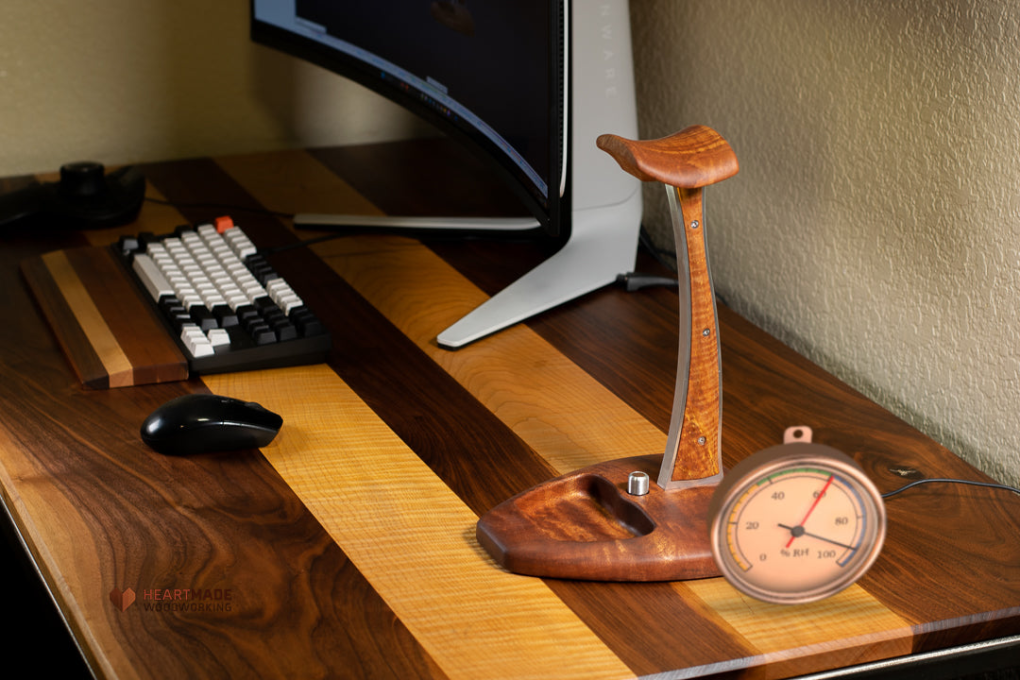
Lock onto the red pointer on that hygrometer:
60 %
